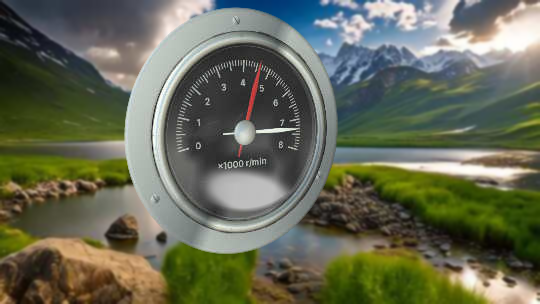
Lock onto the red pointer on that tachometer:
4500 rpm
